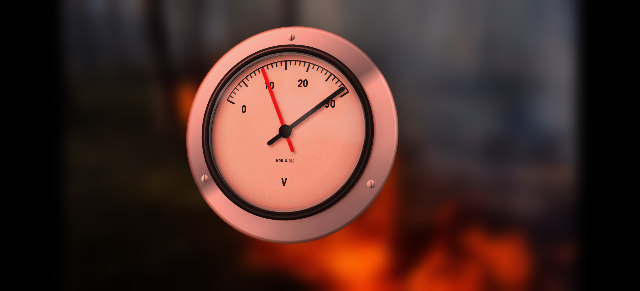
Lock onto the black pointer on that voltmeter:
29 V
